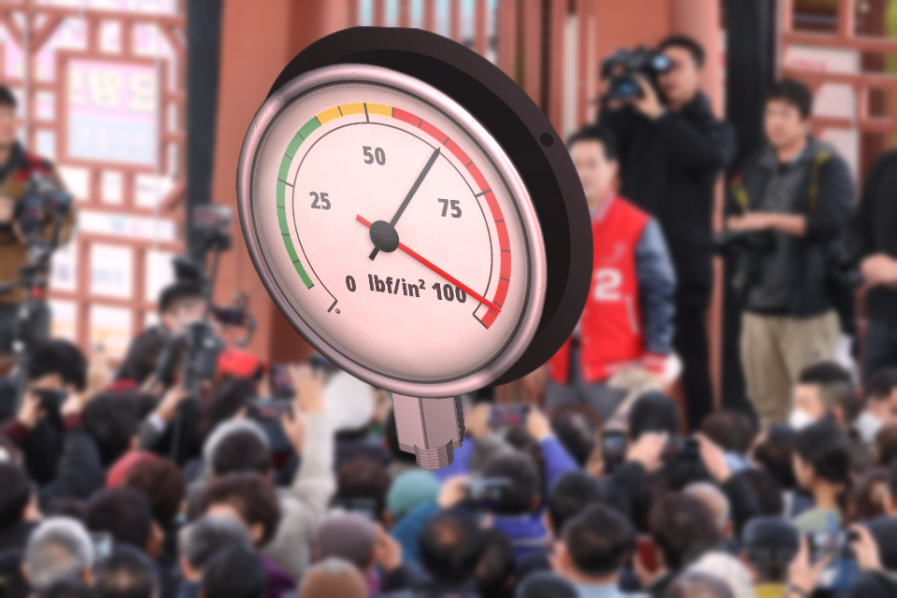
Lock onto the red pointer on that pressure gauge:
95 psi
